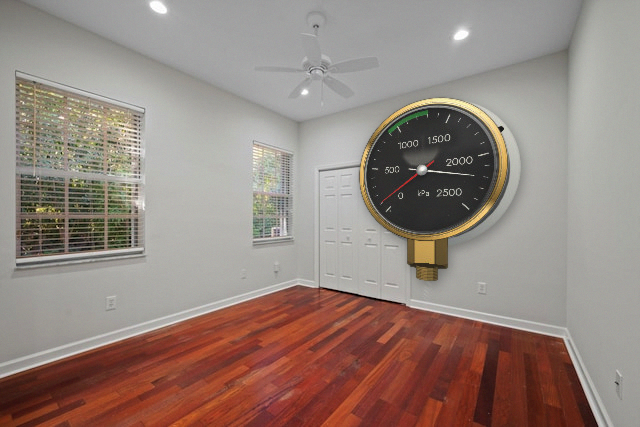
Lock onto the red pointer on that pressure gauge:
100 kPa
